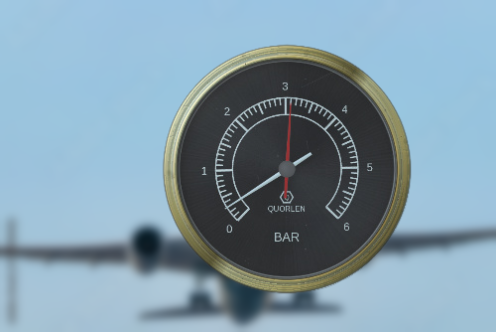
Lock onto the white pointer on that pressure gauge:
0.3 bar
